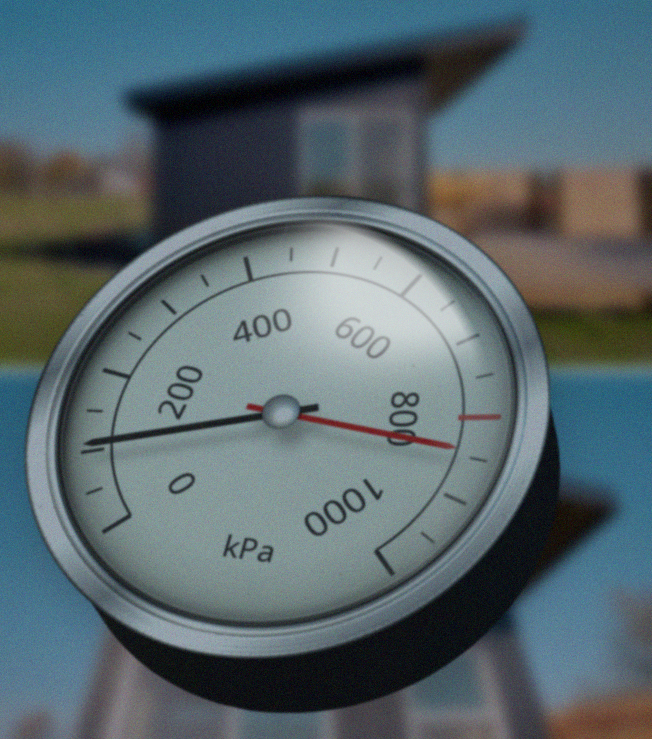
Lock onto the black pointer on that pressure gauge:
100 kPa
